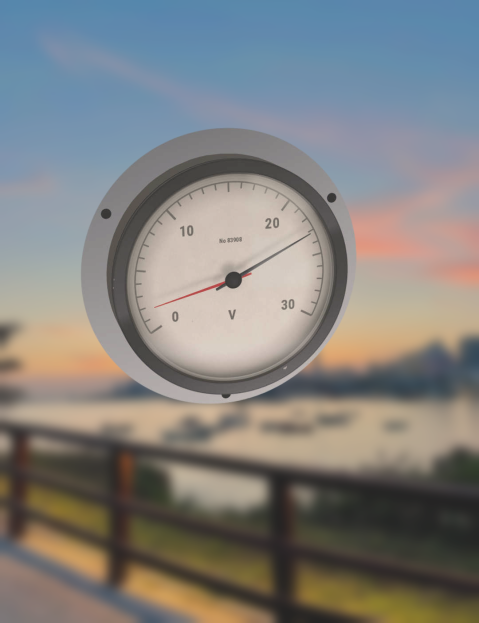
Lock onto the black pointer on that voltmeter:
23 V
